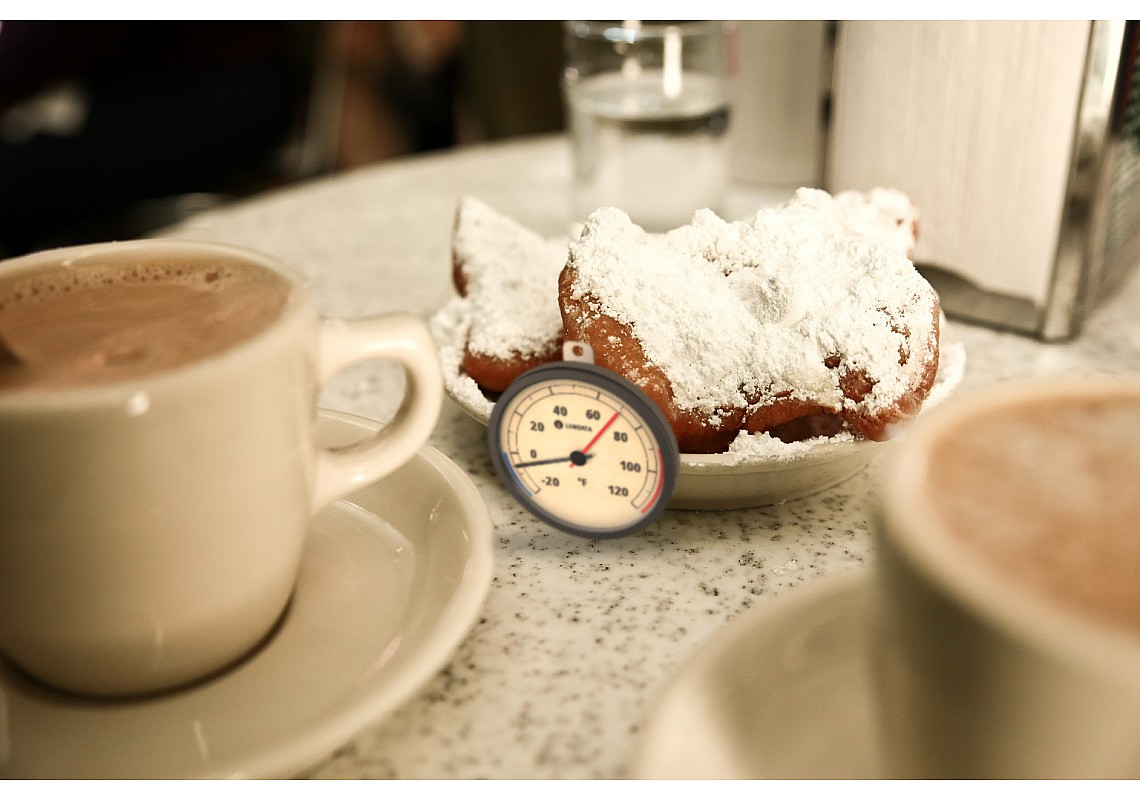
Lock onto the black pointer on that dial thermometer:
-5 °F
